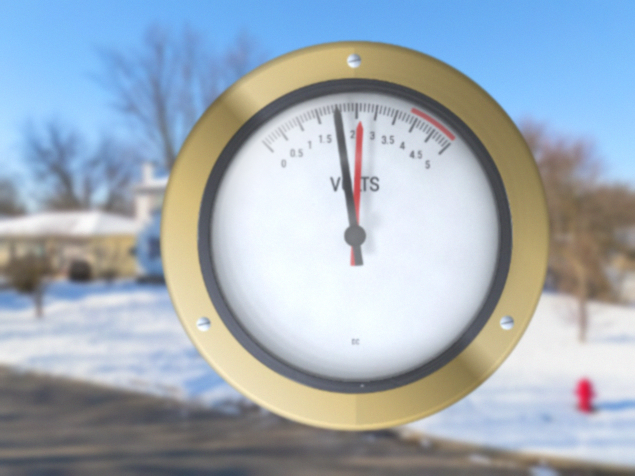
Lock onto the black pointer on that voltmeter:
2 V
